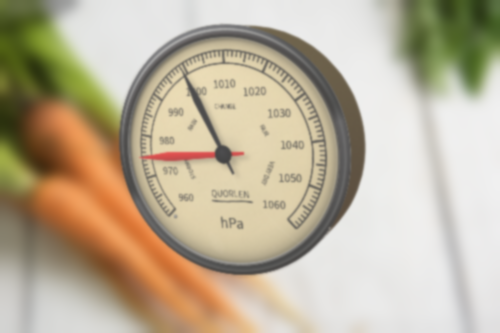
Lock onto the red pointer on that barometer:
975 hPa
